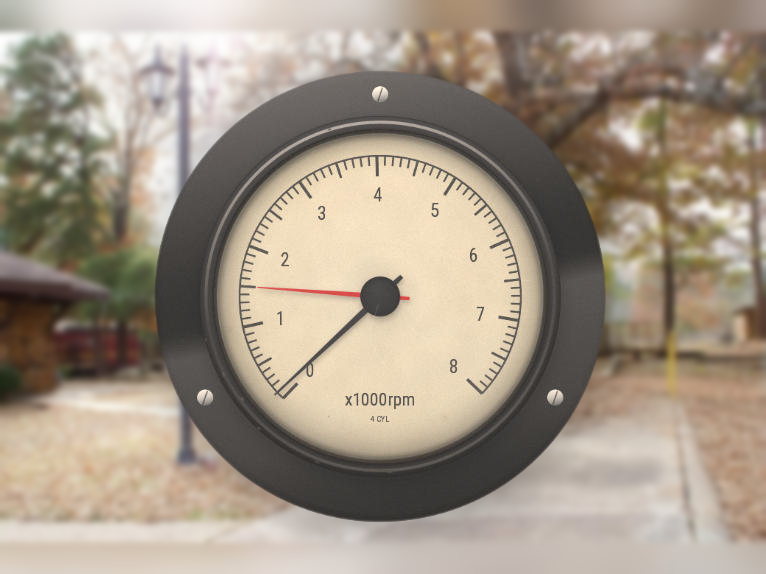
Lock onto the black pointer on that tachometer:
100 rpm
